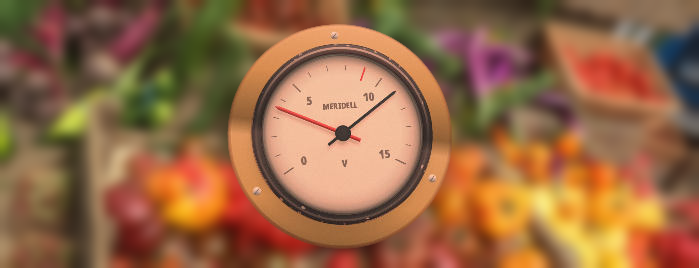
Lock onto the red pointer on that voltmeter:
3.5 V
